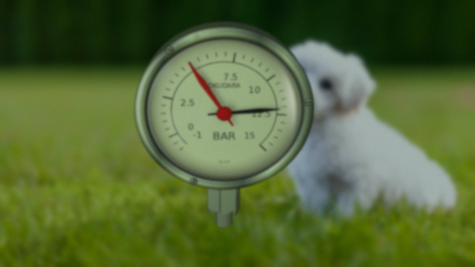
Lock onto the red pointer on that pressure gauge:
5 bar
